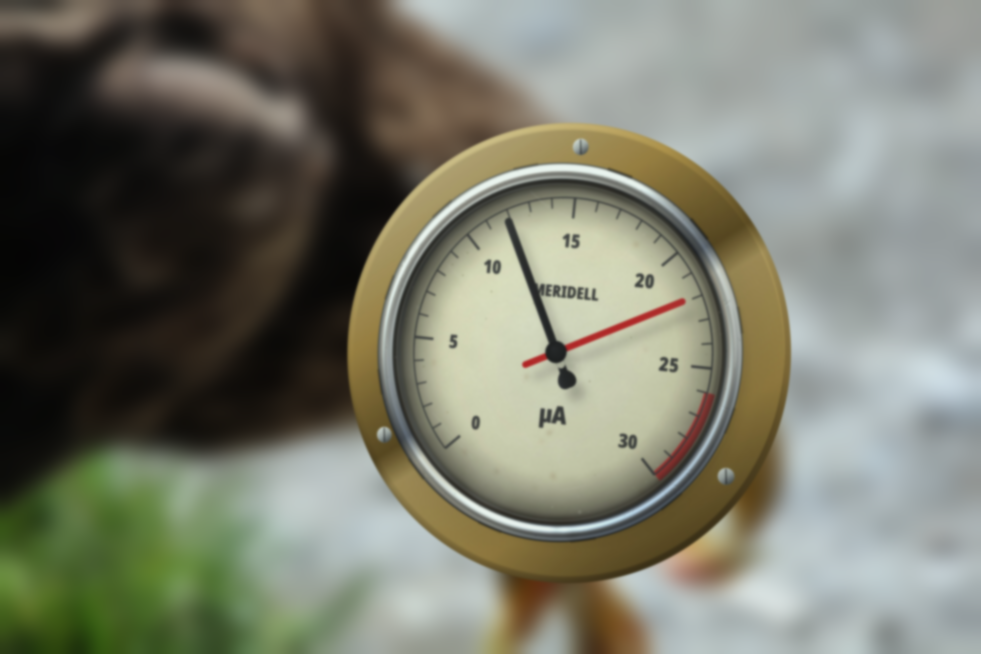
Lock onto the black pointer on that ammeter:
12 µA
